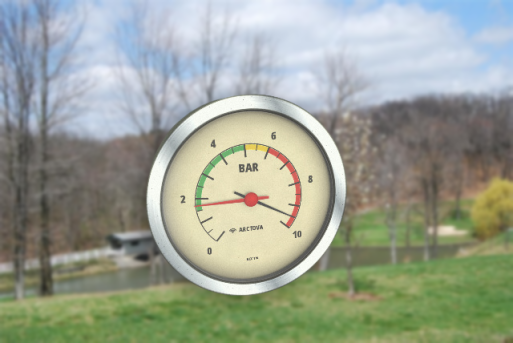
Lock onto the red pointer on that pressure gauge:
1.75 bar
